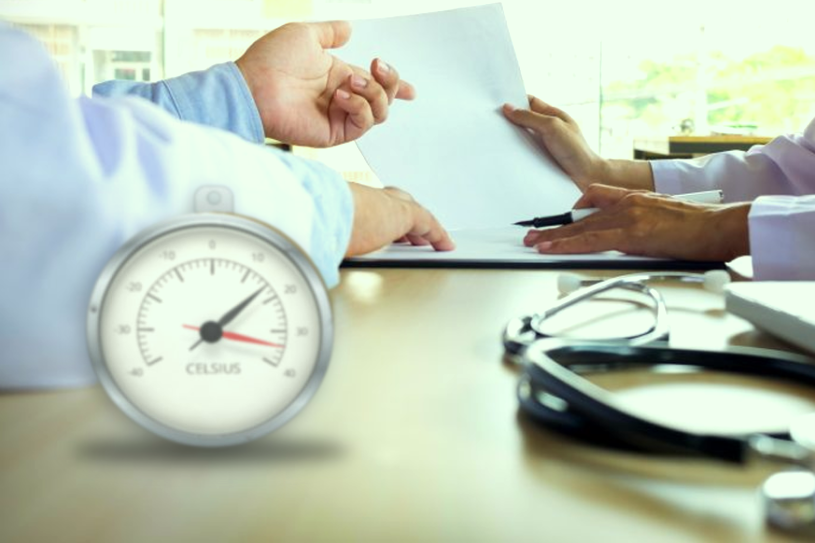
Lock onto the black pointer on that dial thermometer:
16 °C
